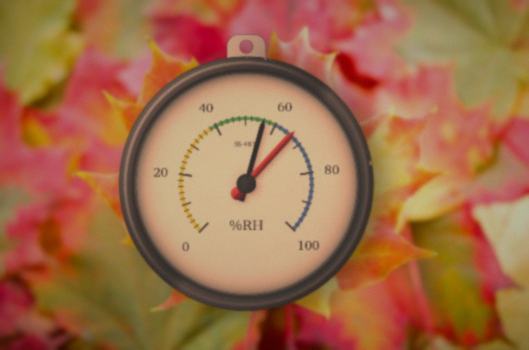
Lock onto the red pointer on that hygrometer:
66 %
